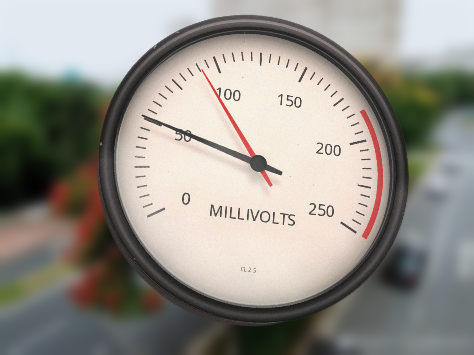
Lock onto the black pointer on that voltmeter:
50 mV
